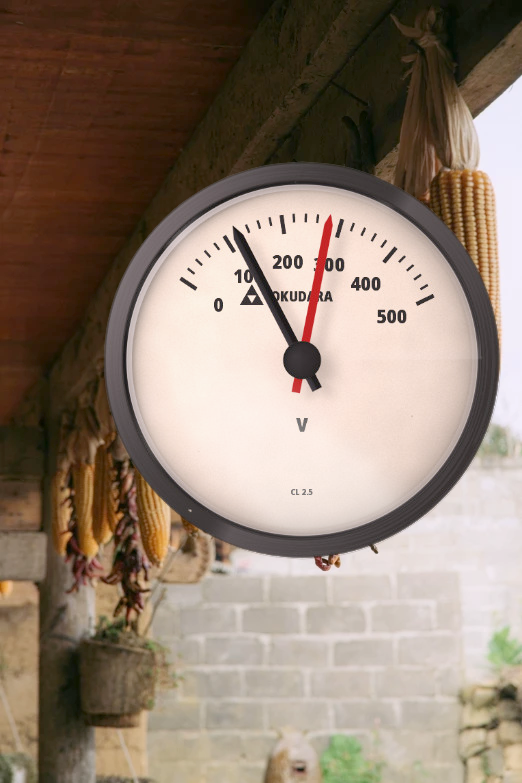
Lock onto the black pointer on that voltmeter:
120 V
